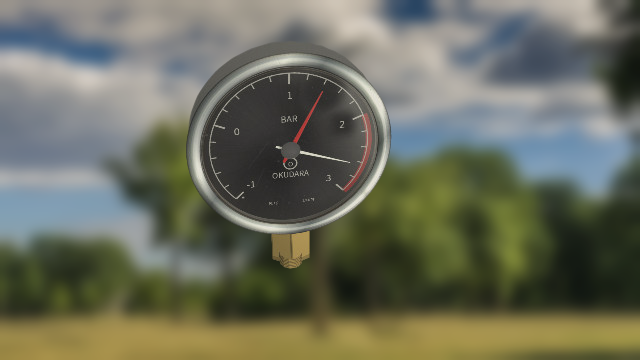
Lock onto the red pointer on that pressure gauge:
1.4 bar
